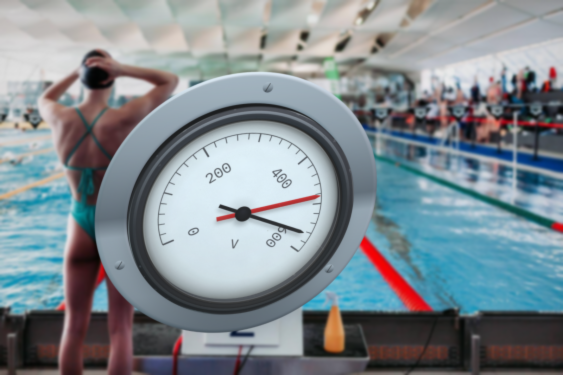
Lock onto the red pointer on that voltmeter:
480 V
